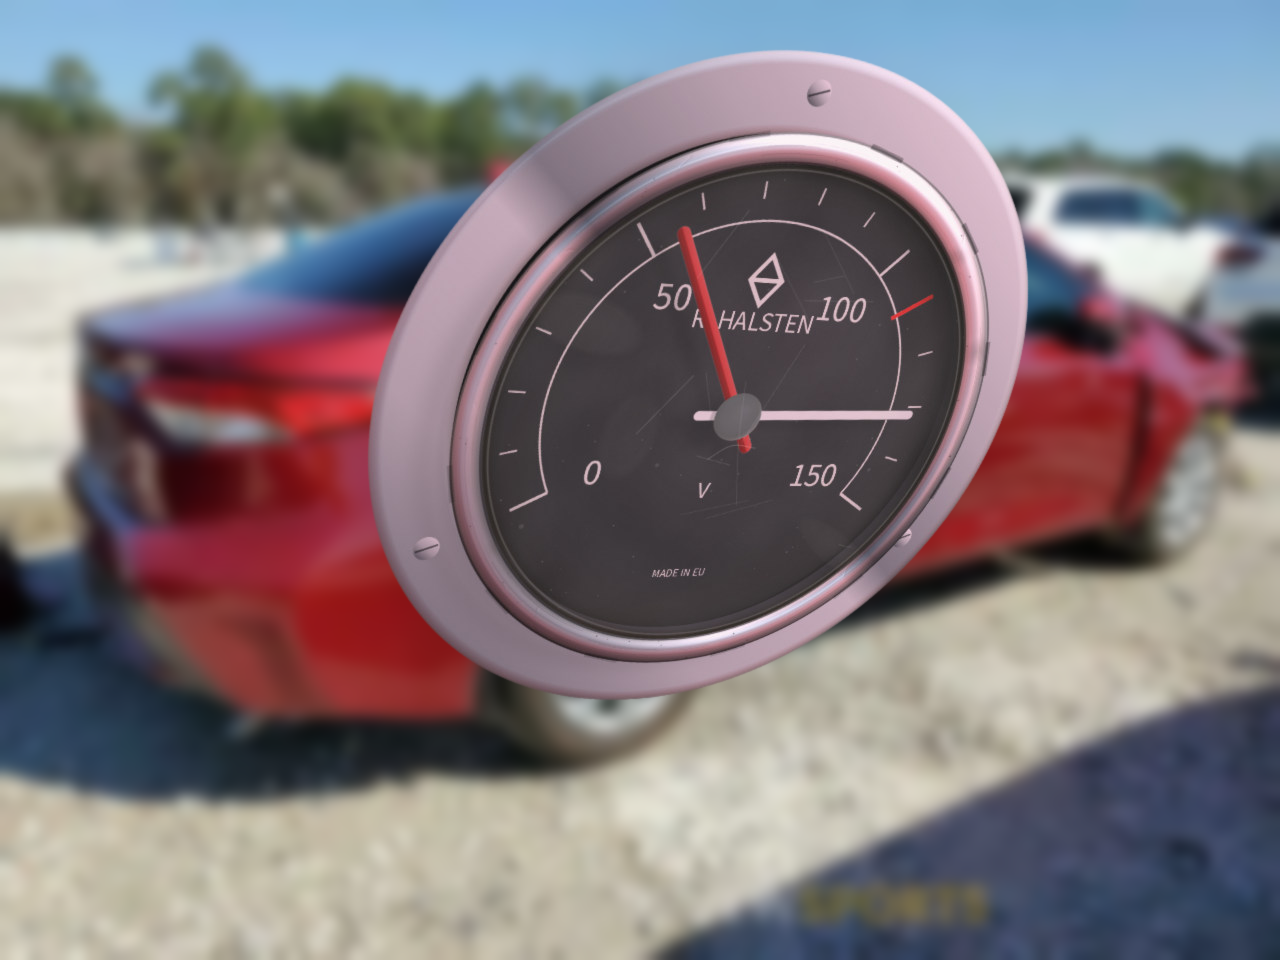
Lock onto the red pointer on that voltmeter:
55 V
